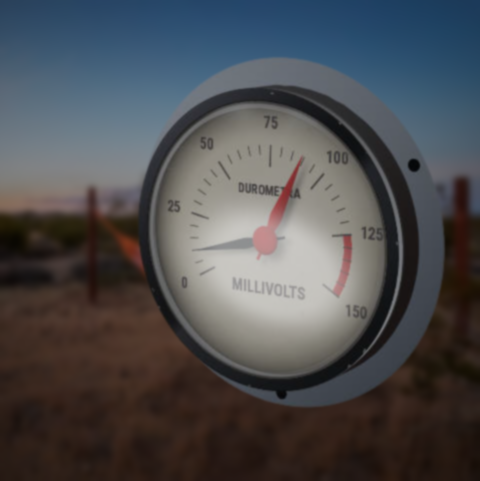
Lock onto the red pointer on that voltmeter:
90 mV
